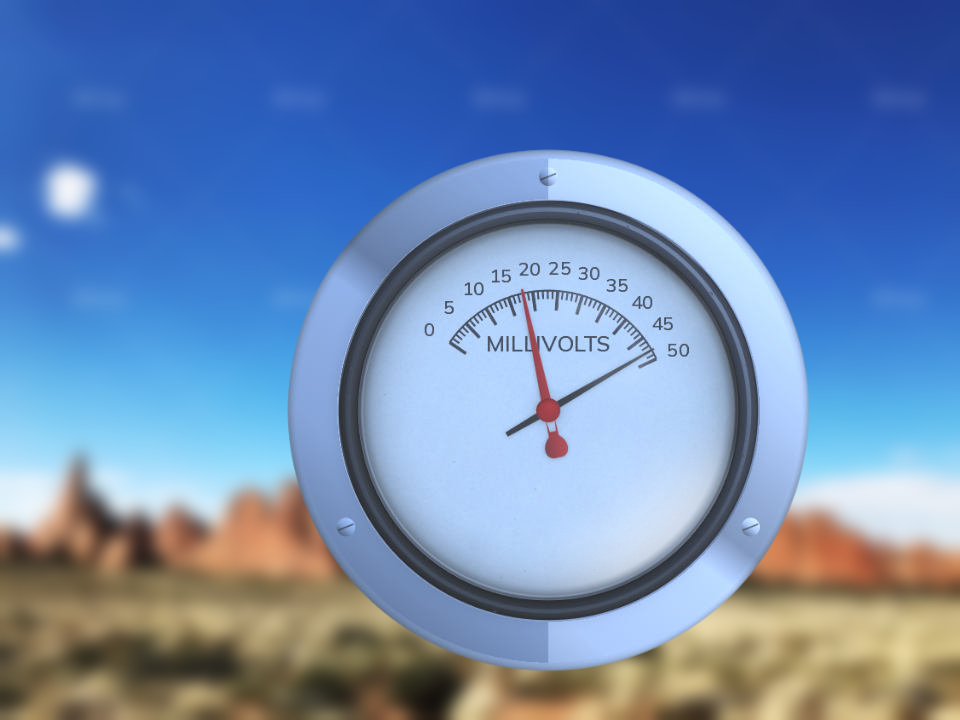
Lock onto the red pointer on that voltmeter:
18 mV
